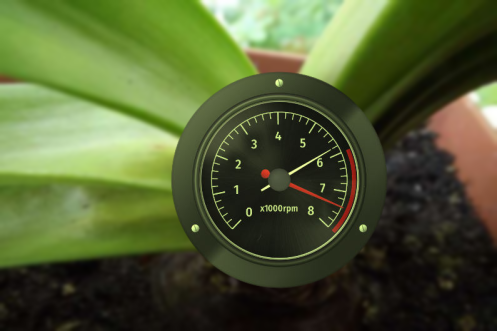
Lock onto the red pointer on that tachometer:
7400 rpm
